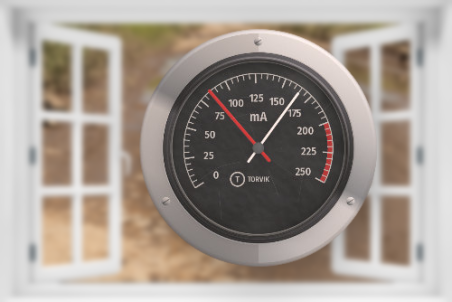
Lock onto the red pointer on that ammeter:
85 mA
